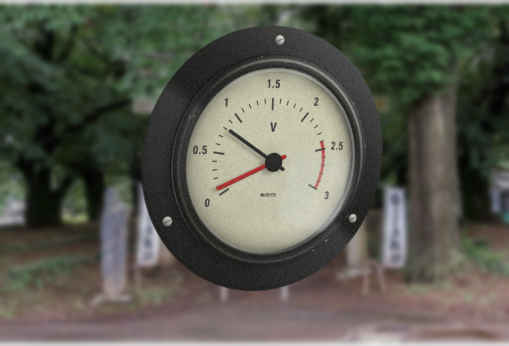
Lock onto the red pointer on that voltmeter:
0.1 V
